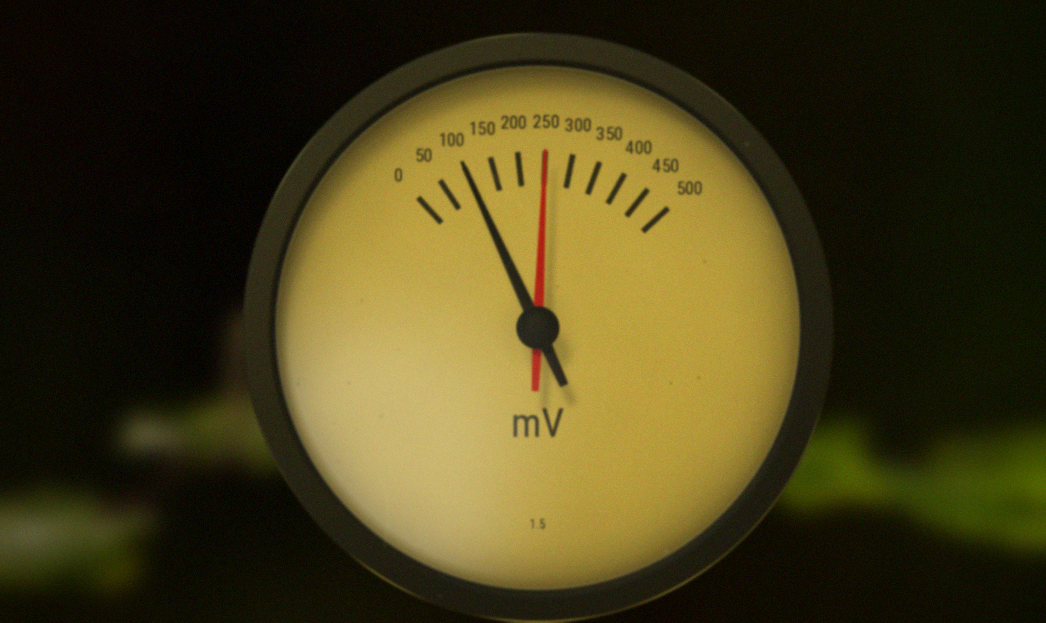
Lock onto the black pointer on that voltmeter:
100 mV
